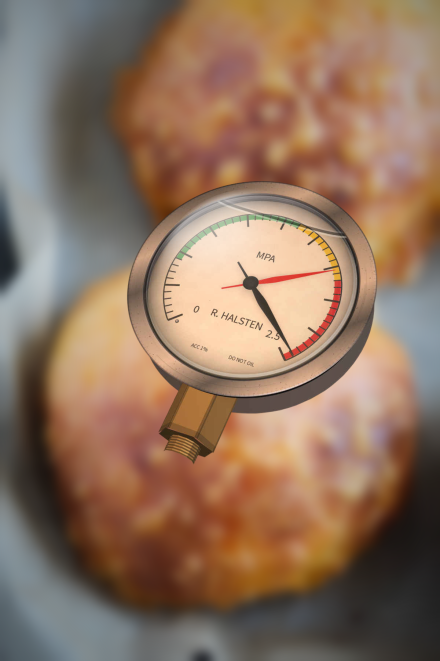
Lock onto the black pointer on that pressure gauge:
2.45 MPa
